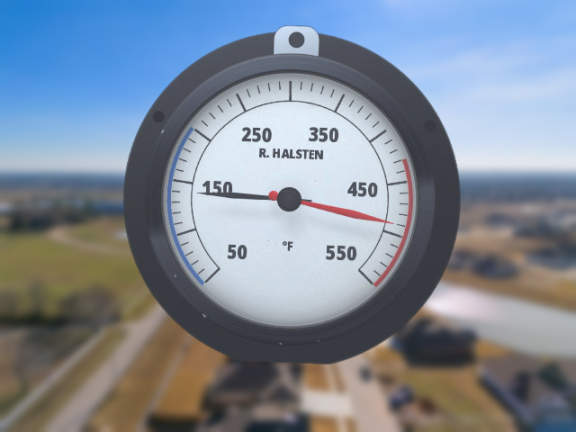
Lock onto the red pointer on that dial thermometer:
490 °F
